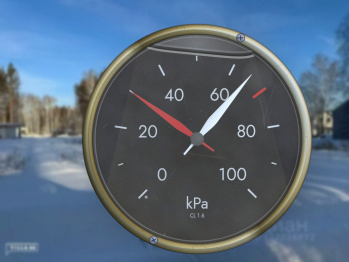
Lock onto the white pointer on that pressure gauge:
65 kPa
